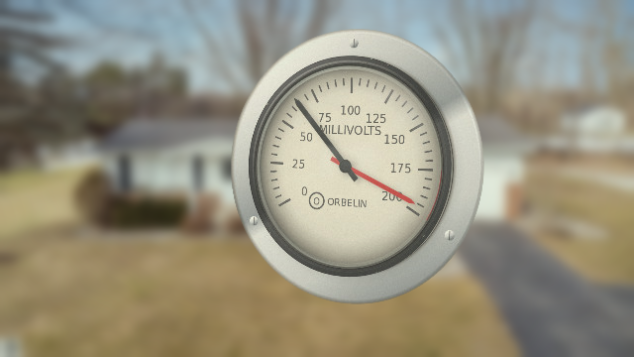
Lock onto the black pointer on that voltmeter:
65 mV
